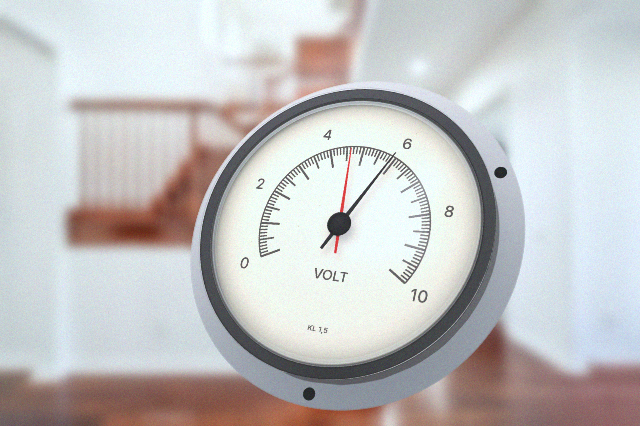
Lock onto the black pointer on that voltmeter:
6 V
